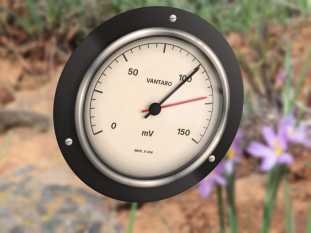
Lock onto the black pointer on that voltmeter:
100 mV
